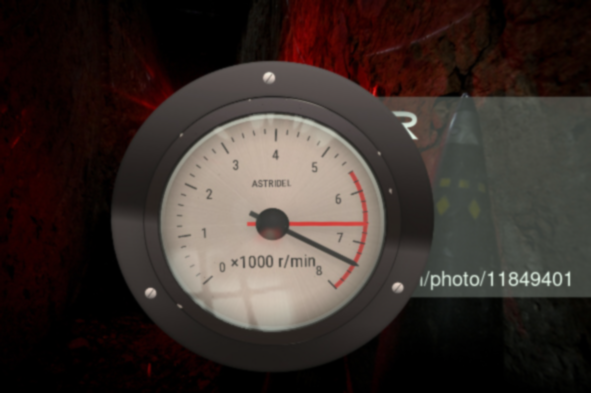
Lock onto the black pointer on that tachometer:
7400 rpm
